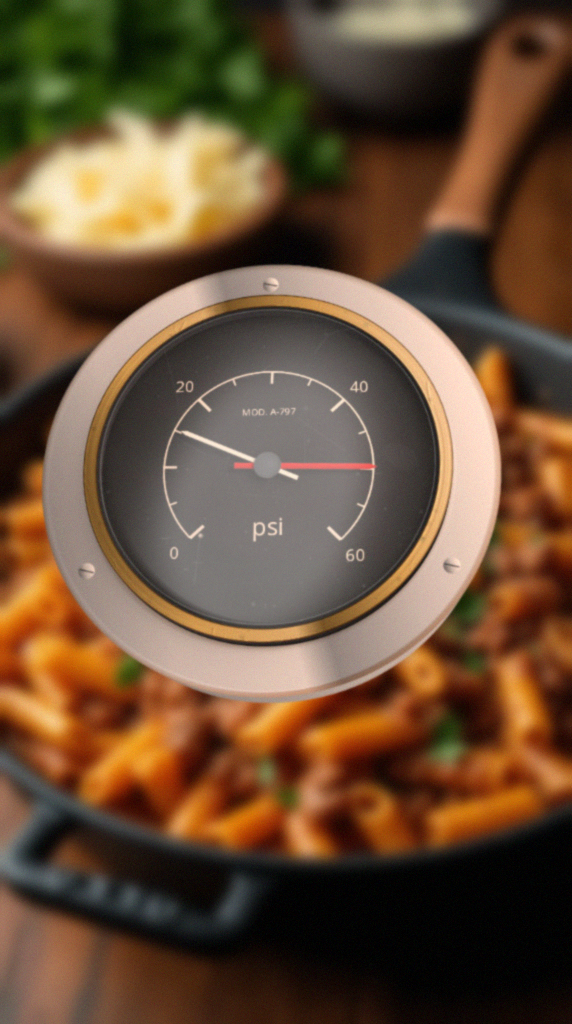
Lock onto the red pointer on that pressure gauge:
50 psi
